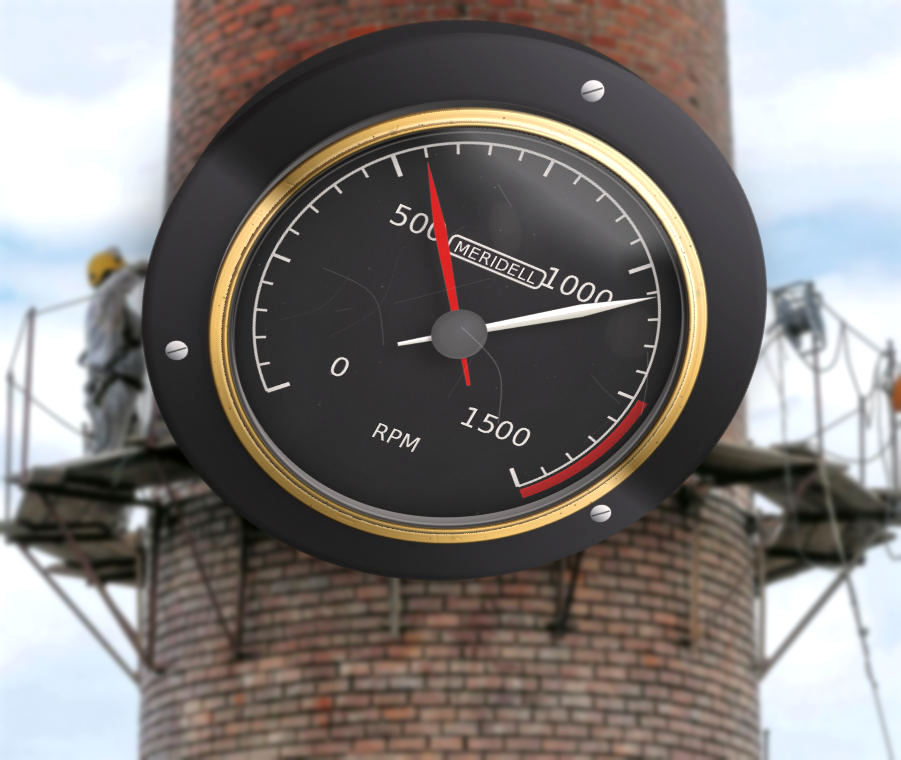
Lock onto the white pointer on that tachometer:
1050 rpm
